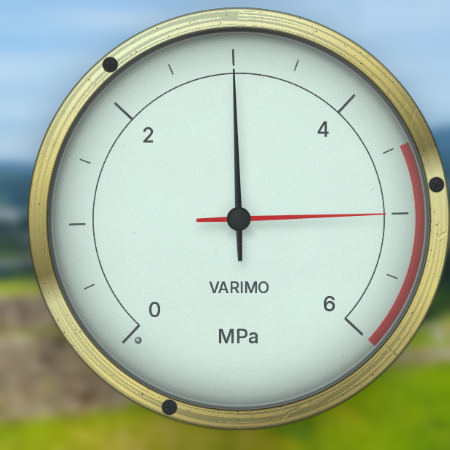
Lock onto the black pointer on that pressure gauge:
3 MPa
